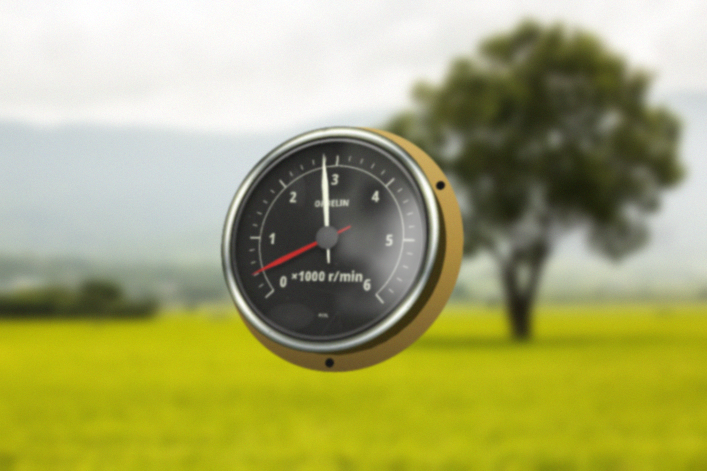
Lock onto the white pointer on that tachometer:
2800 rpm
